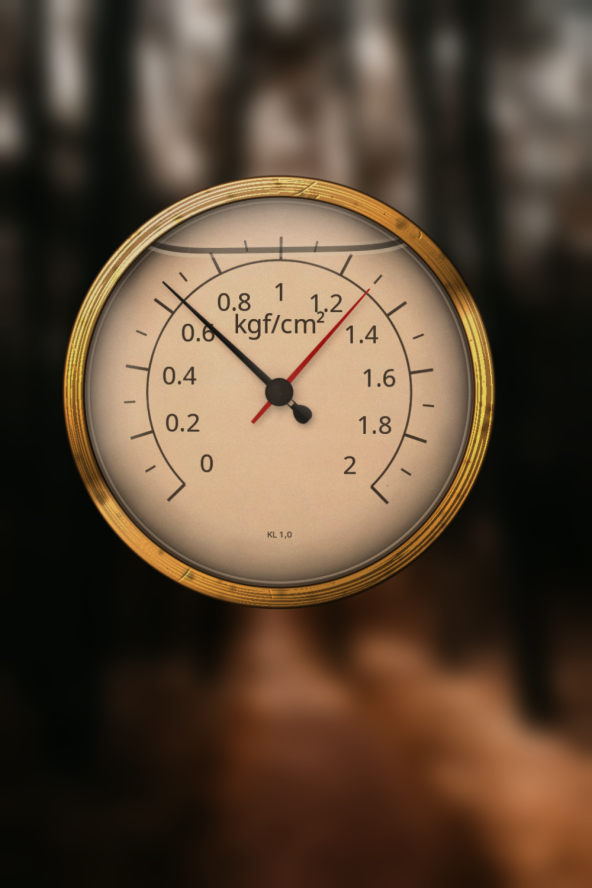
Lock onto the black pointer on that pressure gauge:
0.65 kg/cm²
